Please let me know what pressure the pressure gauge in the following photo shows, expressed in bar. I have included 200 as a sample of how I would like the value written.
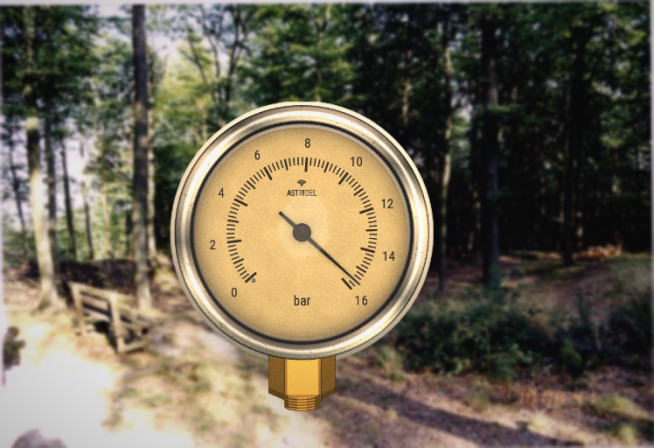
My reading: 15.6
